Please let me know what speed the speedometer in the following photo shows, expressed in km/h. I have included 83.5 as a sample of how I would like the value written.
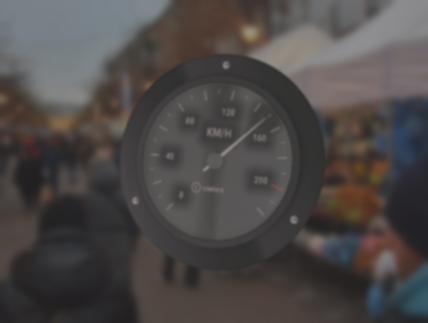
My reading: 150
